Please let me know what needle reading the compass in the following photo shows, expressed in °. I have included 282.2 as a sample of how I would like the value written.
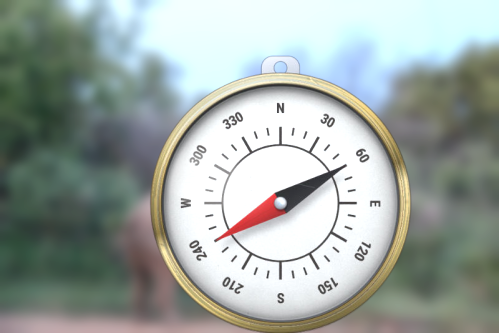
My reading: 240
